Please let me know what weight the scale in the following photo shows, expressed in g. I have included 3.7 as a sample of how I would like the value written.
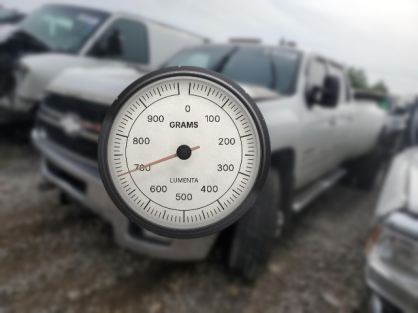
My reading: 700
